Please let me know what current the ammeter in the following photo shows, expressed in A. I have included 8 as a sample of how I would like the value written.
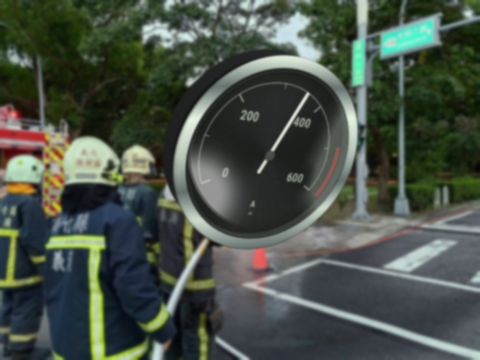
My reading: 350
